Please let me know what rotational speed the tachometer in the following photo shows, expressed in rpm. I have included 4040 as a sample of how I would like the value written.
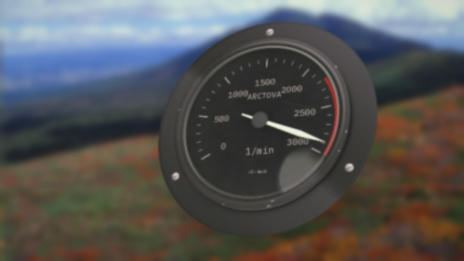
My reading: 2900
